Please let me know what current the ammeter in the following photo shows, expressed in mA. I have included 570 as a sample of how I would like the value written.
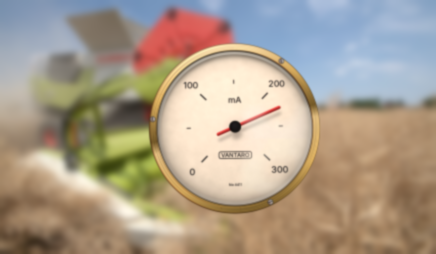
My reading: 225
